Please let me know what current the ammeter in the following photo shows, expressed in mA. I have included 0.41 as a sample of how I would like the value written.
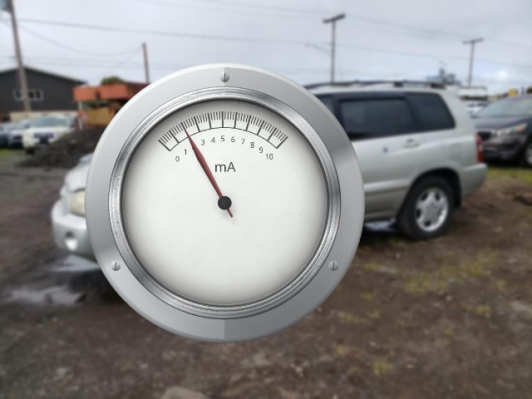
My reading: 2
